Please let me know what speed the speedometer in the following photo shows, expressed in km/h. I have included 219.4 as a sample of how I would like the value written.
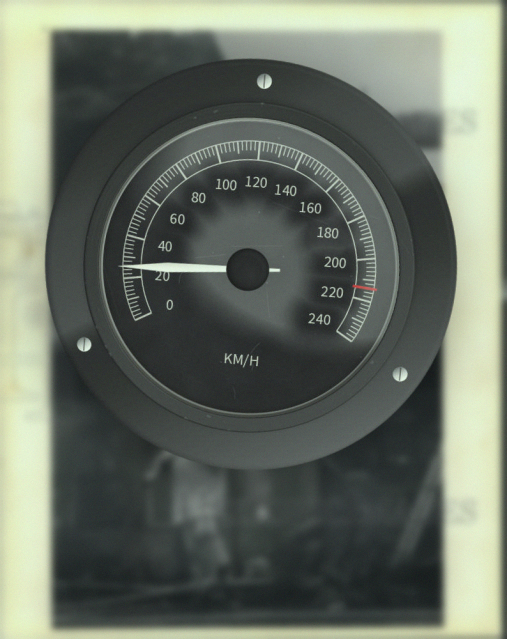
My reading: 26
